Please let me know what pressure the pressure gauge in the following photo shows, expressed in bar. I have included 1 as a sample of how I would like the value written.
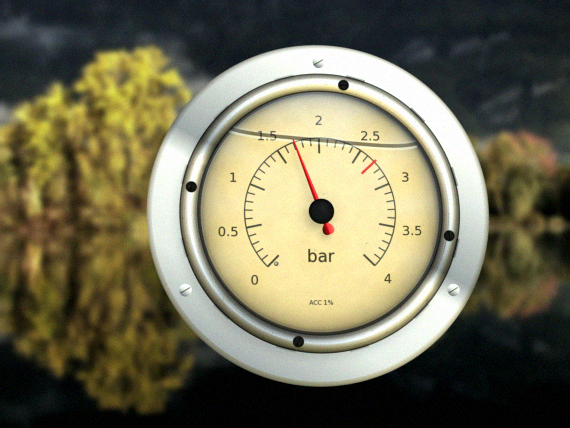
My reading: 1.7
